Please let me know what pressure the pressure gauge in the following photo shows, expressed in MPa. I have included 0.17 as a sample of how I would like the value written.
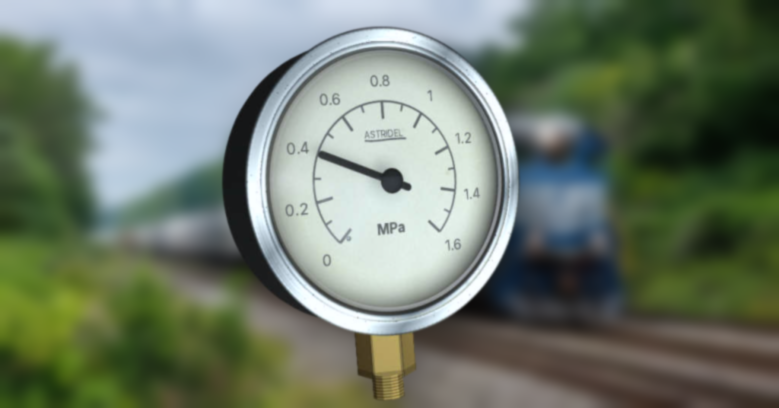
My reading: 0.4
